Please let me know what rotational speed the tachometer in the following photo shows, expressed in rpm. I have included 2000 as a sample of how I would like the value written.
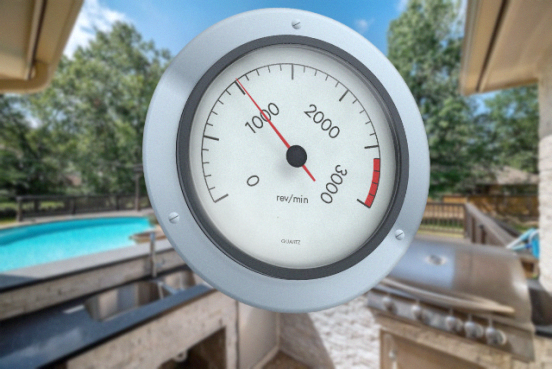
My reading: 1000
